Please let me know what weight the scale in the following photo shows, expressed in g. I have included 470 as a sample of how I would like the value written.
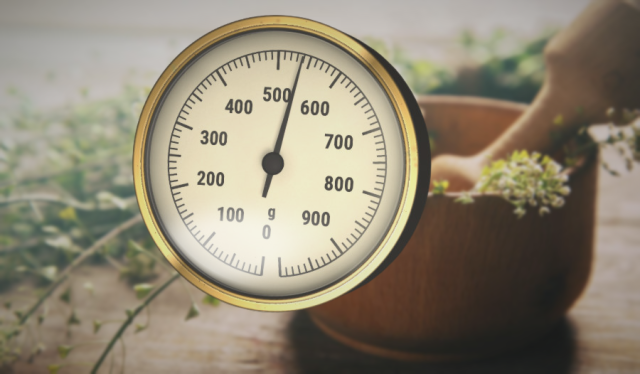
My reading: 540
